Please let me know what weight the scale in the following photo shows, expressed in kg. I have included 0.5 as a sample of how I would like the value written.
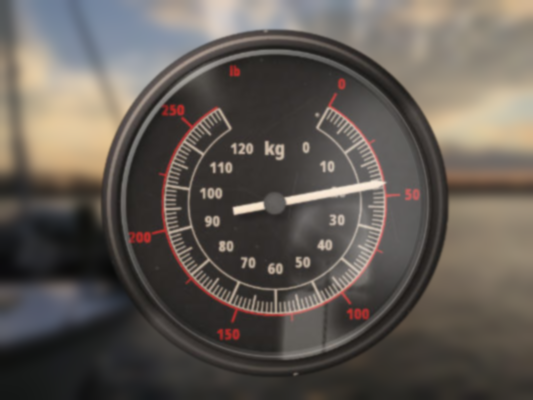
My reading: 20
